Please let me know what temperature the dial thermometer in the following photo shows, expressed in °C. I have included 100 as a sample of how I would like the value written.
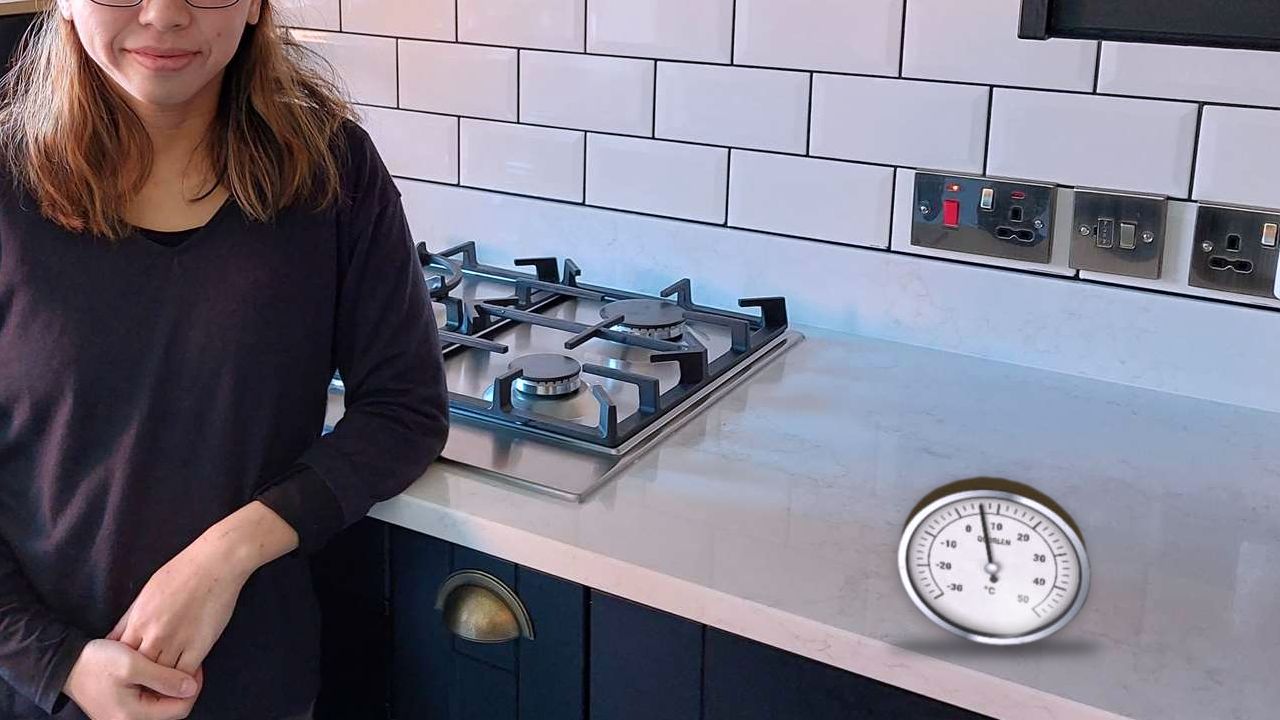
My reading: 6
